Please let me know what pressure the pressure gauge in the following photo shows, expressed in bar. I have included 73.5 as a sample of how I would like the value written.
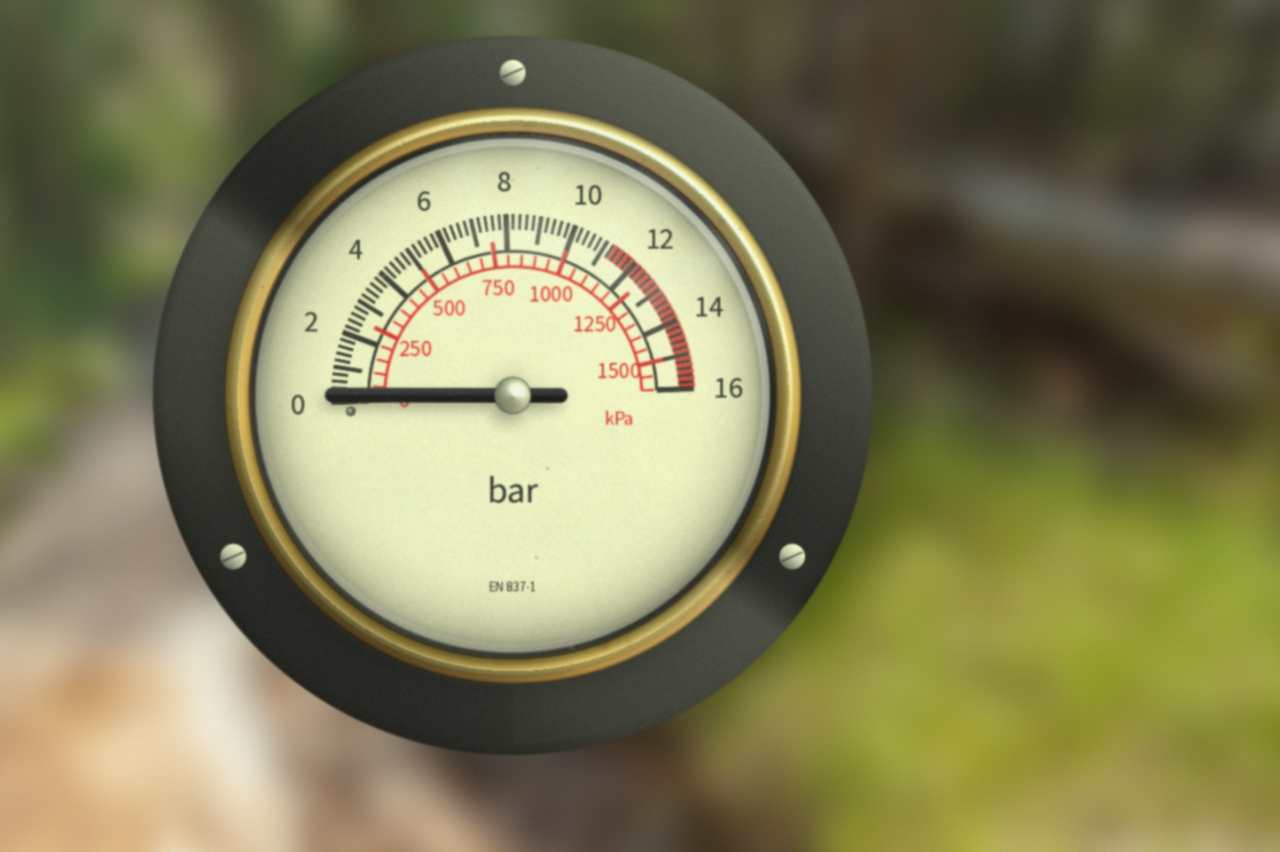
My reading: 0.2
